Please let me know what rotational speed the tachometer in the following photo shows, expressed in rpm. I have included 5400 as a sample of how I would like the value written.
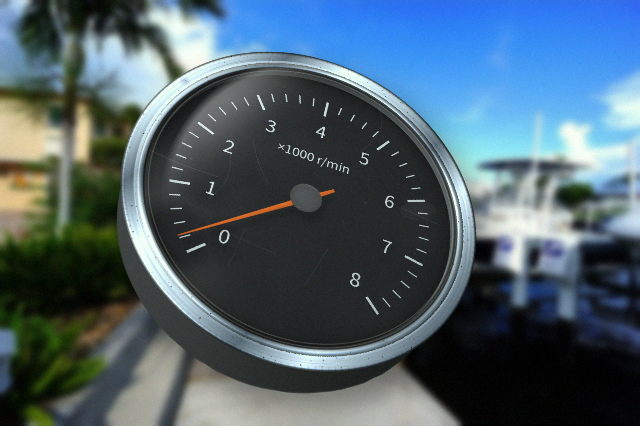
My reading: 200
